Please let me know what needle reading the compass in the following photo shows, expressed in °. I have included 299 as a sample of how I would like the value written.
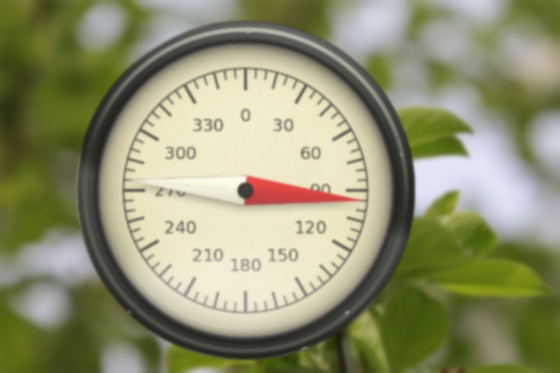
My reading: 95
